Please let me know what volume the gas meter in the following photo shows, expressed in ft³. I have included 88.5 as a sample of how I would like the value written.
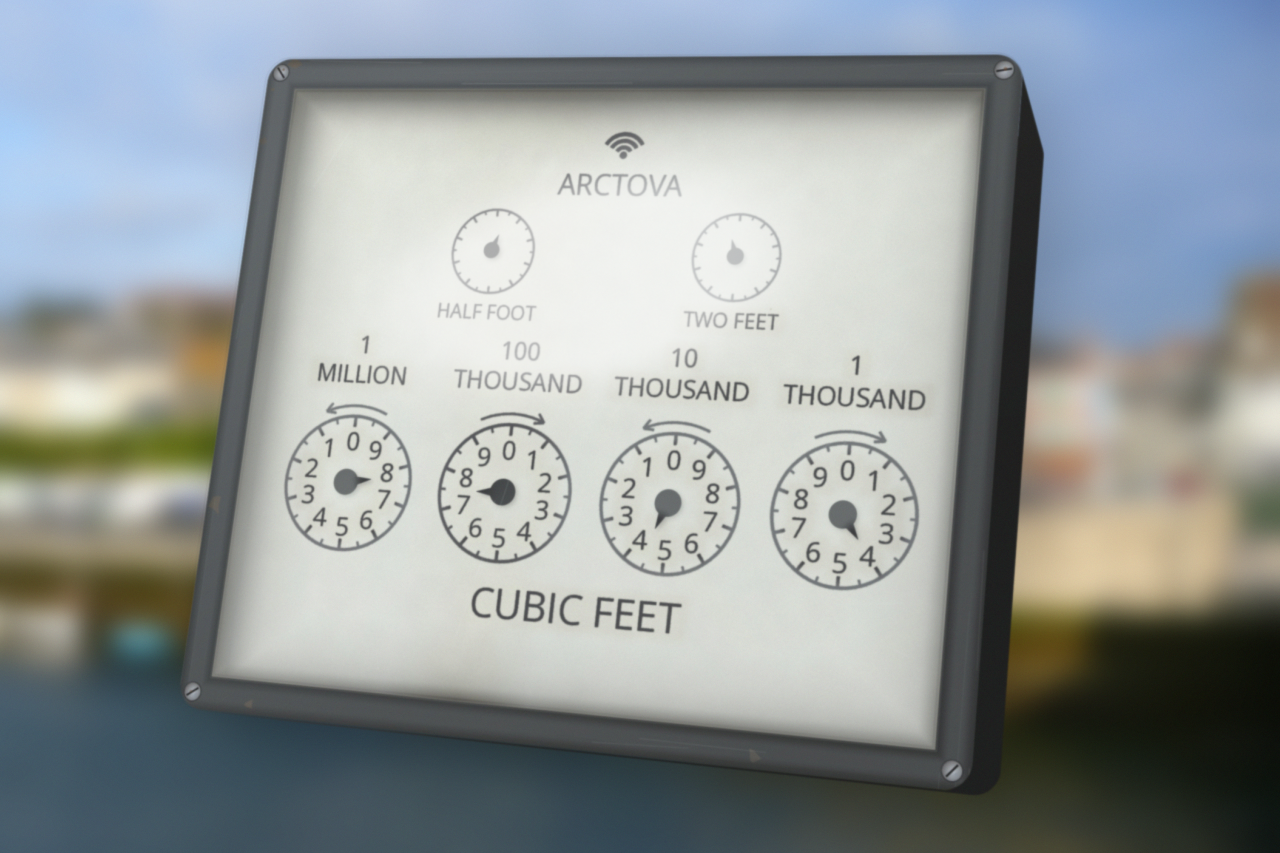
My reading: 774400
